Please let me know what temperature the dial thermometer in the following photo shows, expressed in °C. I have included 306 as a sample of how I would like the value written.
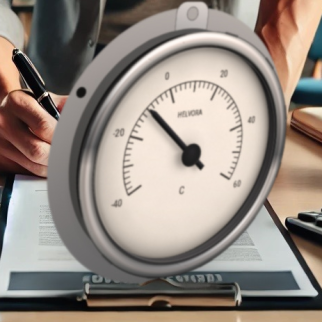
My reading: -10
